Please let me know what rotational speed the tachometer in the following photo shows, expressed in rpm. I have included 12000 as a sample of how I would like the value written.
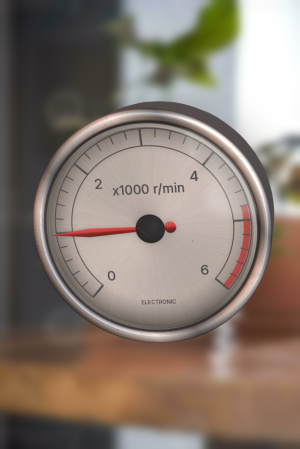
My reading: 1000
